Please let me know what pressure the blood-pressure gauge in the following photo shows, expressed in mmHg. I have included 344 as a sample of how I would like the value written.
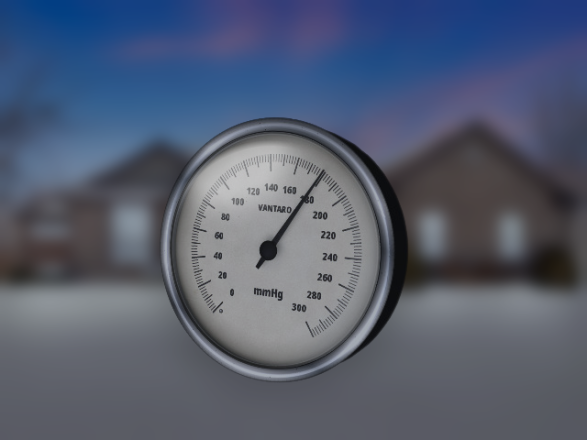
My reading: 180
